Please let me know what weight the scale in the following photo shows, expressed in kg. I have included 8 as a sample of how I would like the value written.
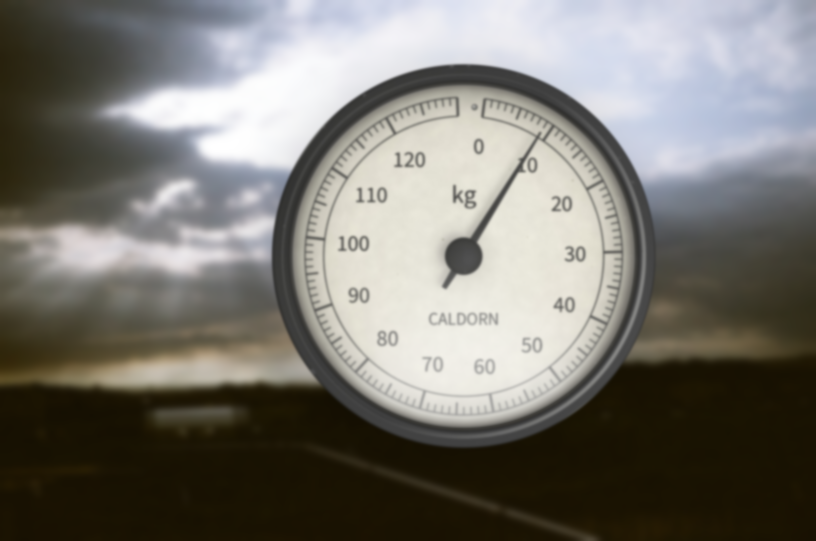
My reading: 9
